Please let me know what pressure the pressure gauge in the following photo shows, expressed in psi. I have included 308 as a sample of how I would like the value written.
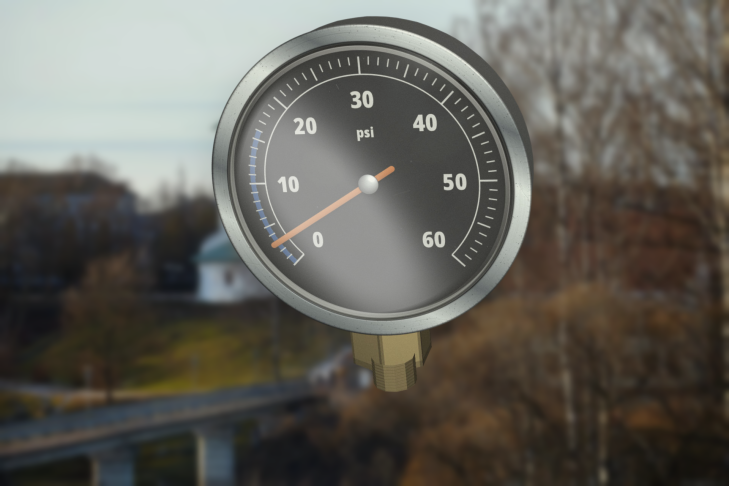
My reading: 3
